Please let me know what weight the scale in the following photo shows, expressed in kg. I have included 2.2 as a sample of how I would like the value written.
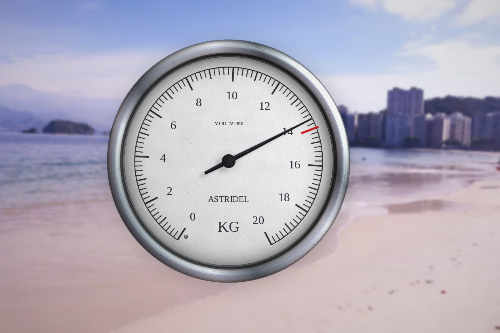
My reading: 14
